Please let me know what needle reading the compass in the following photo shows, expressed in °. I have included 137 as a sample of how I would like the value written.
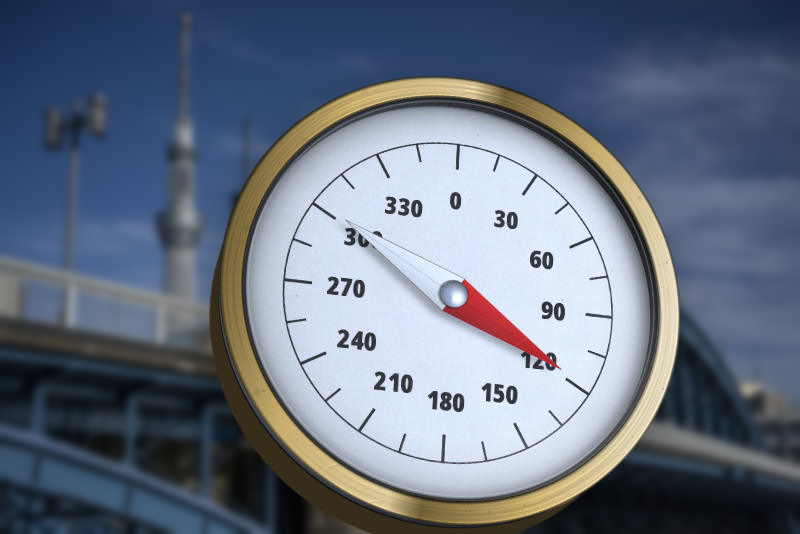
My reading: 120
